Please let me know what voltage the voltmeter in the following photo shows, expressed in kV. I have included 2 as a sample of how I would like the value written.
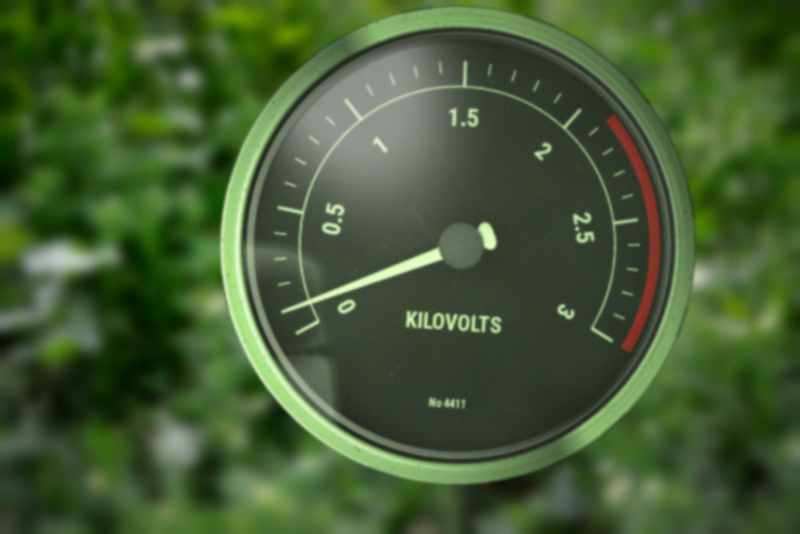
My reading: 0.1
